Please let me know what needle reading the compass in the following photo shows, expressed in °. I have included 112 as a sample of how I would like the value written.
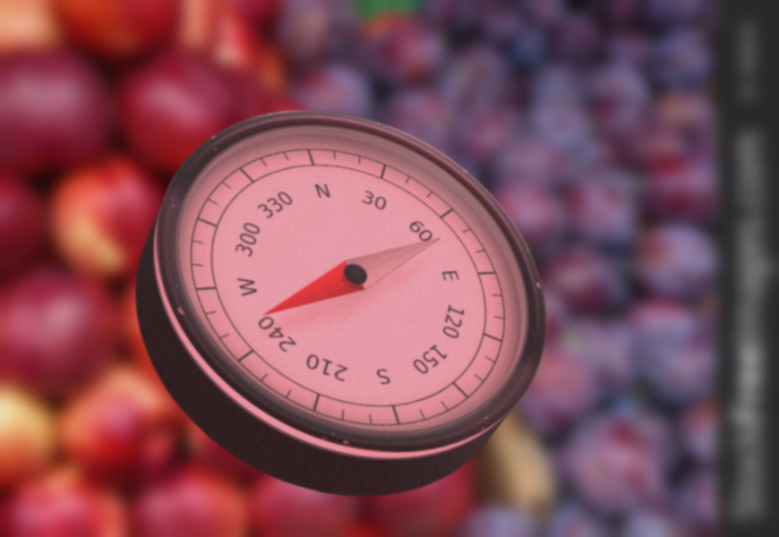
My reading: 250
